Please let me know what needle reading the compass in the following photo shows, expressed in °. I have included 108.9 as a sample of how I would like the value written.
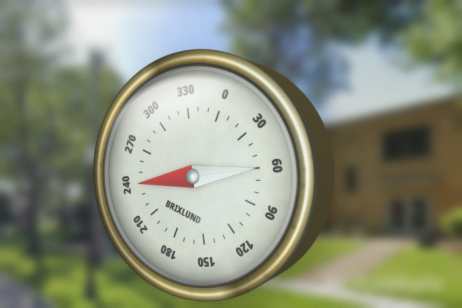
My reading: 240
